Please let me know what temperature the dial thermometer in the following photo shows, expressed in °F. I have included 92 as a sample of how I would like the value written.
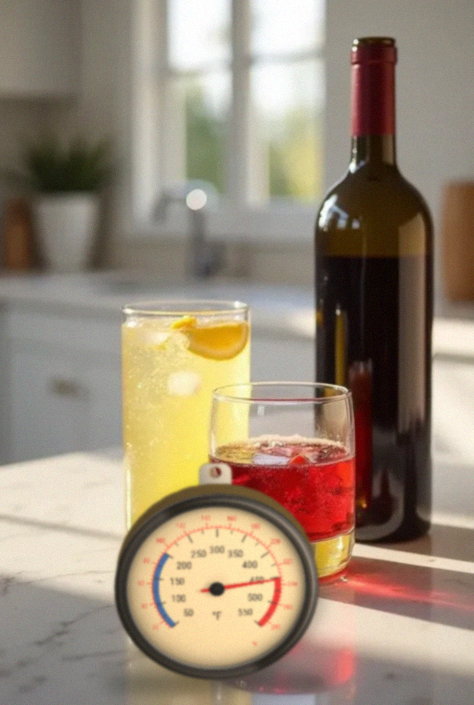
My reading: 450
